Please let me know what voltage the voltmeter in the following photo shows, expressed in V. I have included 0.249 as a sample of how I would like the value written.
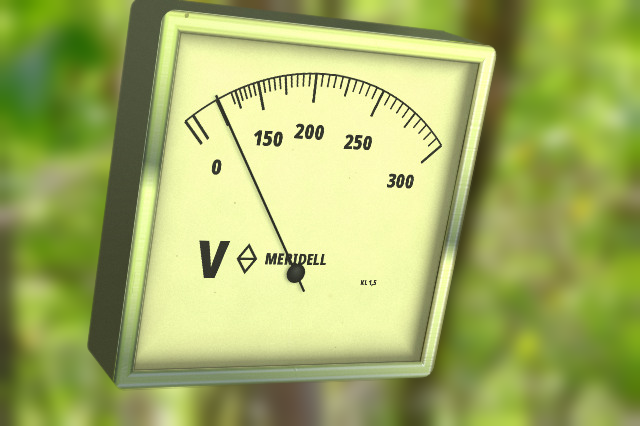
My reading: 100
